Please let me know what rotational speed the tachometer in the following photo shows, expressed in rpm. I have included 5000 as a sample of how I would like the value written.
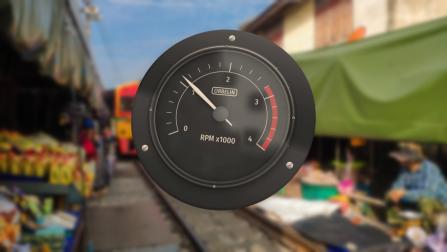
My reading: 1100
